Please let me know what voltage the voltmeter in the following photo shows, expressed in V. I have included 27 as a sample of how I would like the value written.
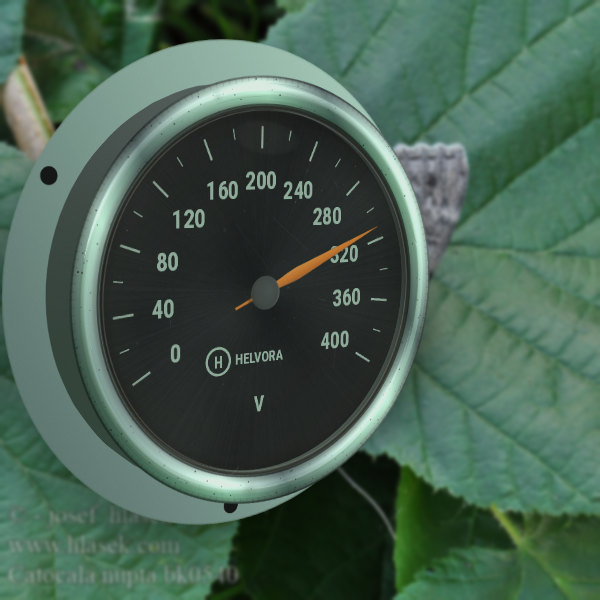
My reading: 310
